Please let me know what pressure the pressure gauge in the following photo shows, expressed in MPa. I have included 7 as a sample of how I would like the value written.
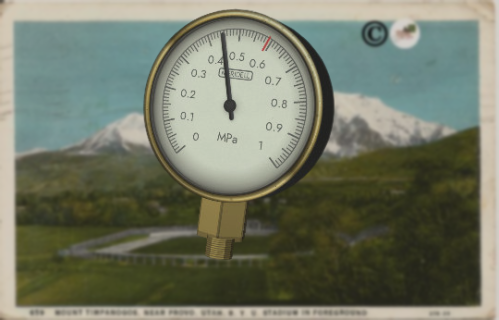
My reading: 0.45
